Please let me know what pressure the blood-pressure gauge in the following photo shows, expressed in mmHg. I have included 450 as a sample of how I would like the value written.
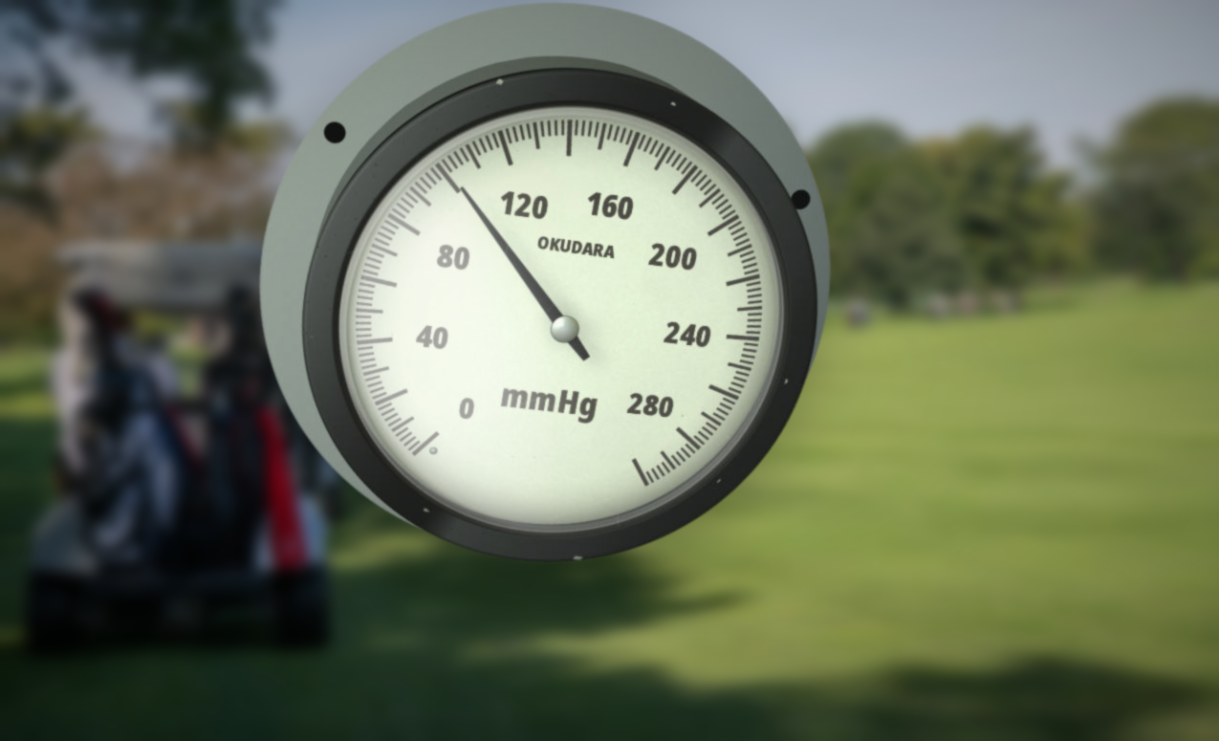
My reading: 102
